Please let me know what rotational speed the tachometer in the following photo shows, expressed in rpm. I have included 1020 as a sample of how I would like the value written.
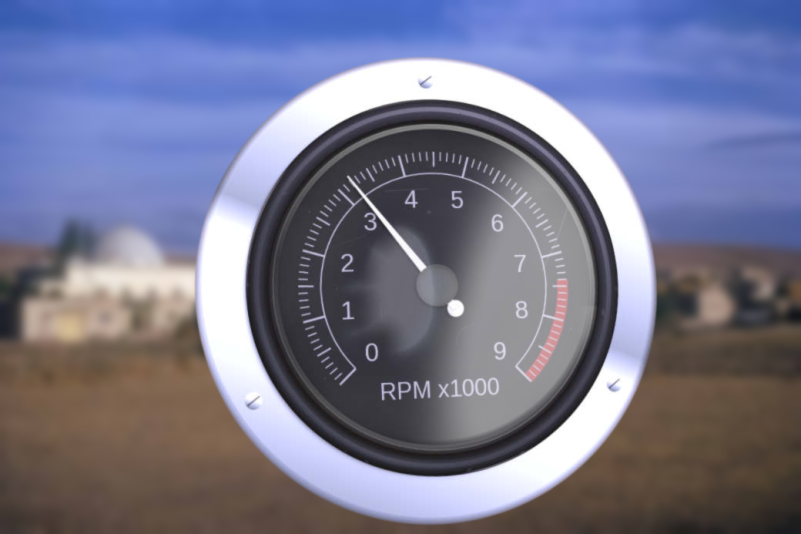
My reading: 3200
